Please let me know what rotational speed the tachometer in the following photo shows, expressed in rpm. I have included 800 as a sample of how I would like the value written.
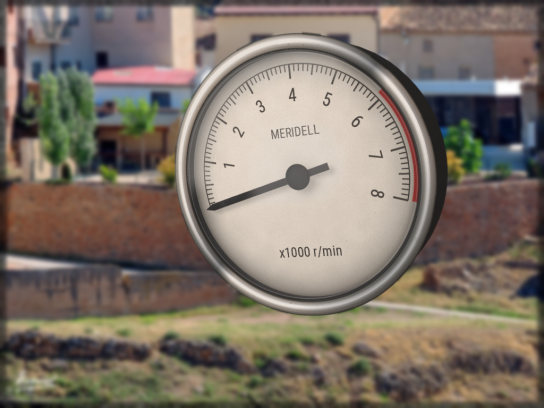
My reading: 0
